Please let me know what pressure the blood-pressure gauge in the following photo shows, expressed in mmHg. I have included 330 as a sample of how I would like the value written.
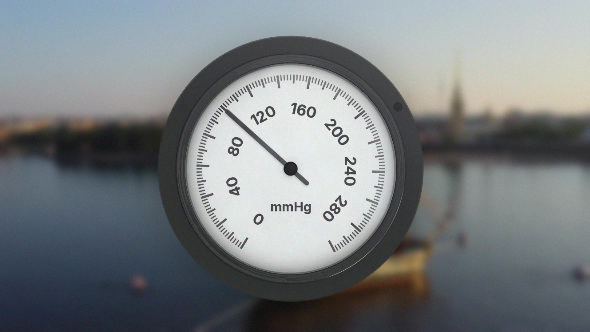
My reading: 100
